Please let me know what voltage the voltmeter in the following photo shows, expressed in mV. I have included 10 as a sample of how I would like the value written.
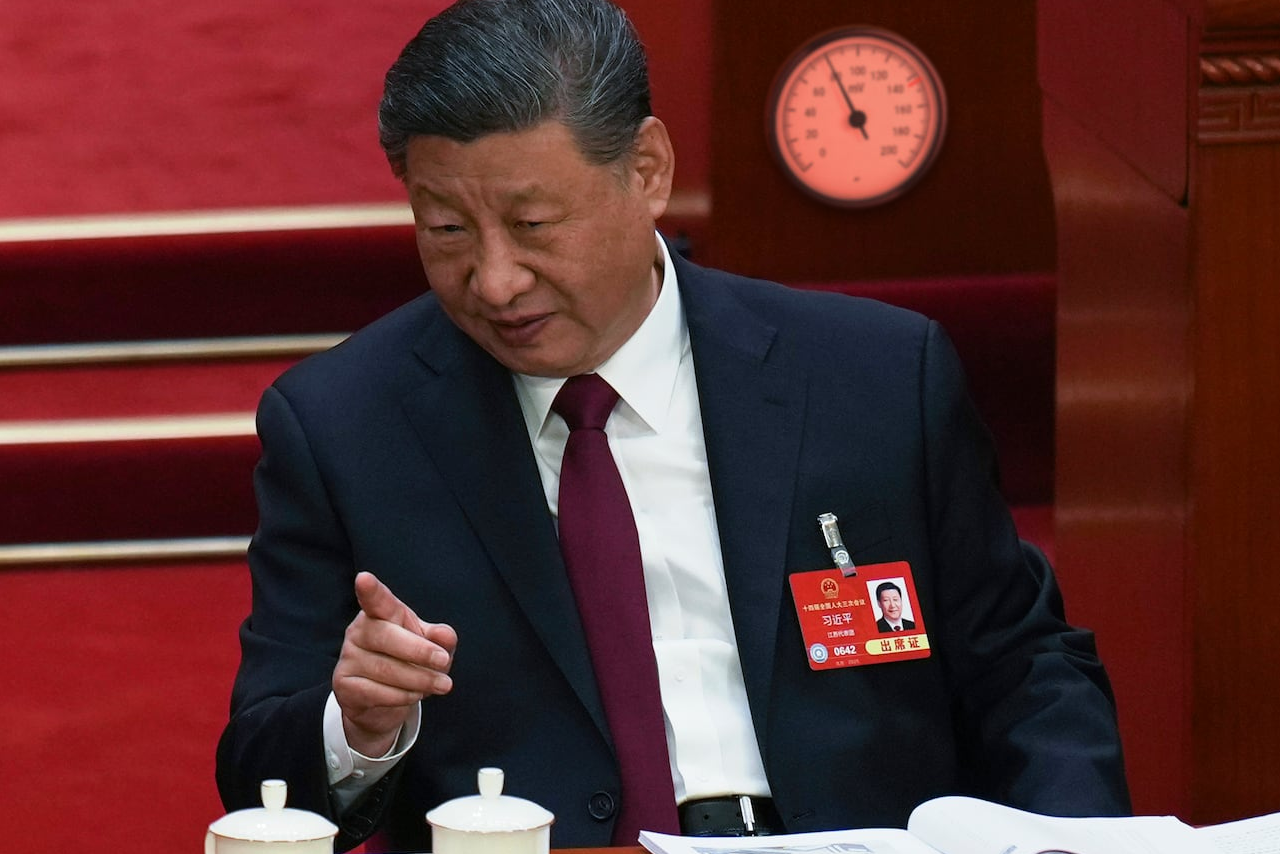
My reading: 80
